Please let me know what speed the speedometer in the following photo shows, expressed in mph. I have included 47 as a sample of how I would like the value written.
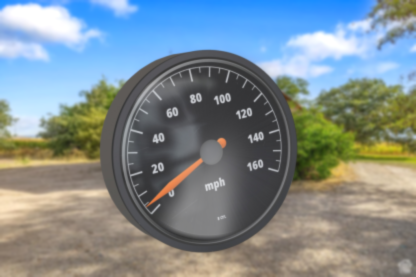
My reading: 5
